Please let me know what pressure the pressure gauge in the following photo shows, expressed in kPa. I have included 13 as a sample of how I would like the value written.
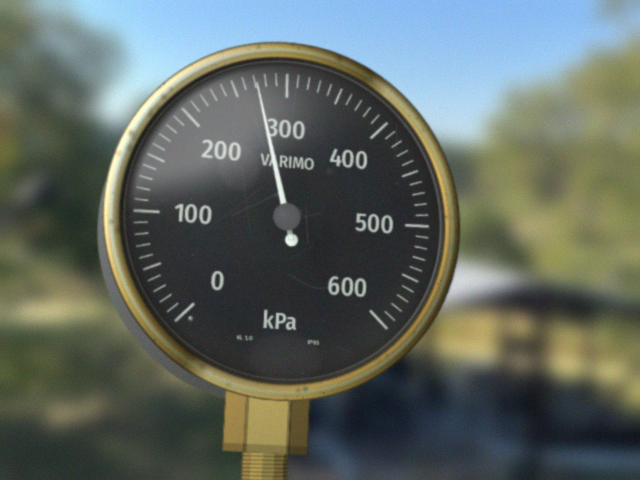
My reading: 270
